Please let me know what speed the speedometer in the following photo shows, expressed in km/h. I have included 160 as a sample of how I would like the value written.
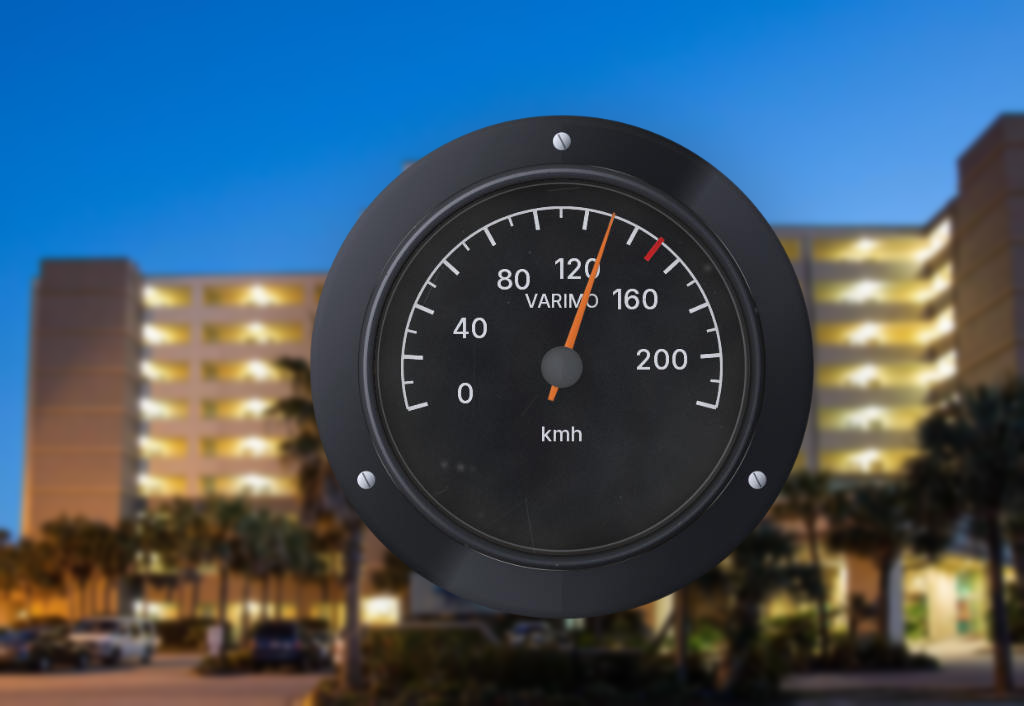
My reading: 130
